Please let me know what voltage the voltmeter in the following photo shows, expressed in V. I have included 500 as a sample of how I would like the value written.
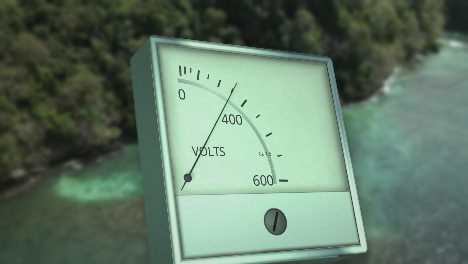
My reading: 350
